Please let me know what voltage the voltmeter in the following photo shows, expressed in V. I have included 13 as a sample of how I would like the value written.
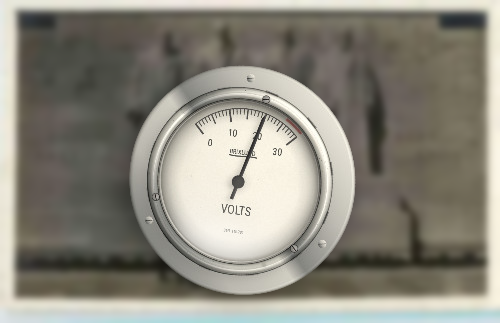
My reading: 20
